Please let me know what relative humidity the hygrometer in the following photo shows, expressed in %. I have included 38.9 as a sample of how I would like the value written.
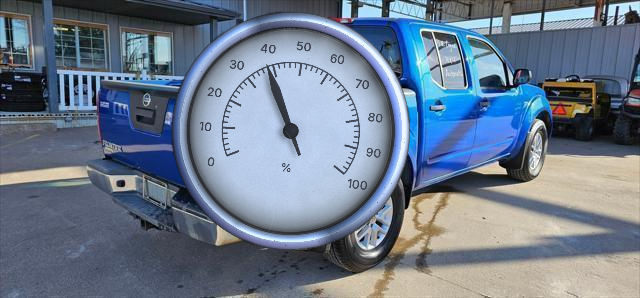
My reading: 38
